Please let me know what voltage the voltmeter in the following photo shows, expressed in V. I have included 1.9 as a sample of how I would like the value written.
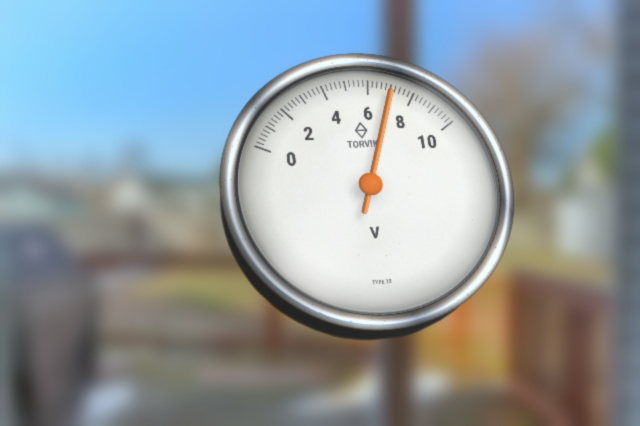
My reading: 7
